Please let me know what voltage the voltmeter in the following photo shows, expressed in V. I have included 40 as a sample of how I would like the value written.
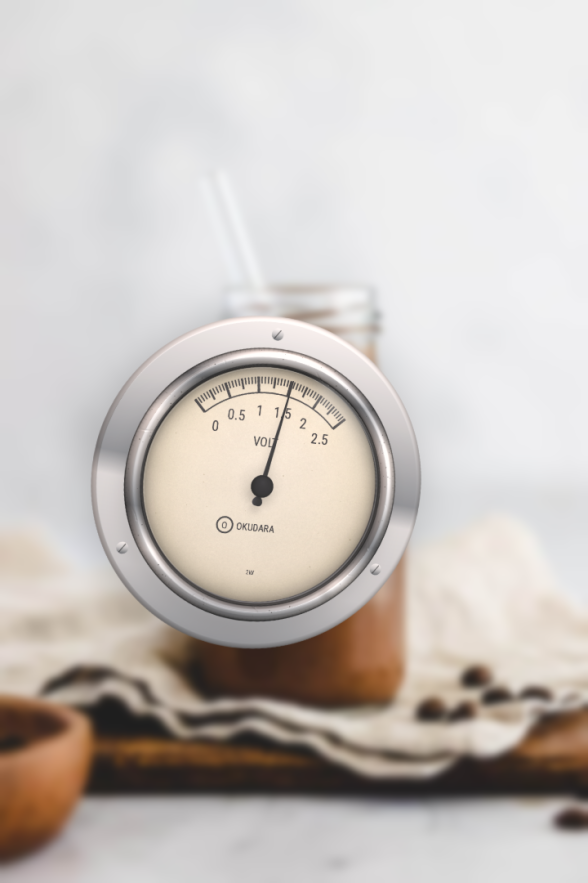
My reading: 1.5
